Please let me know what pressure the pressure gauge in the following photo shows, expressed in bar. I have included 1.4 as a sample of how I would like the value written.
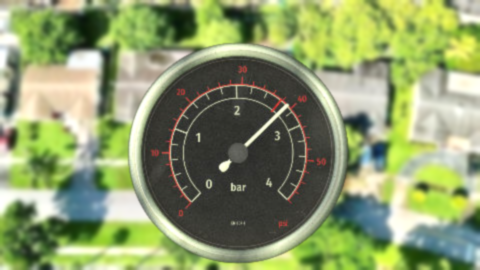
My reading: 2.7
